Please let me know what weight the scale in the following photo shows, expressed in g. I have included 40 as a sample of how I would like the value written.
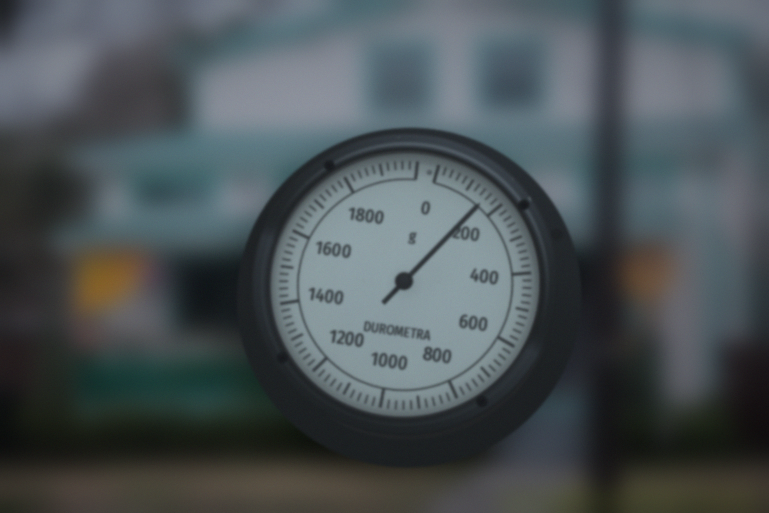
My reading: 160
